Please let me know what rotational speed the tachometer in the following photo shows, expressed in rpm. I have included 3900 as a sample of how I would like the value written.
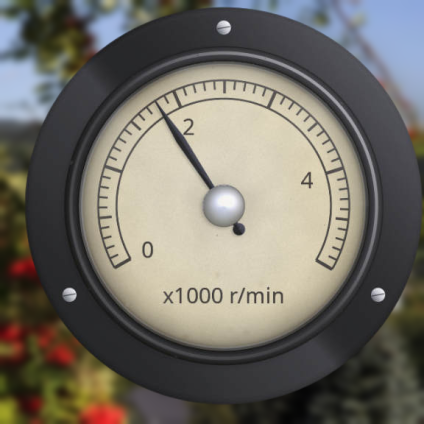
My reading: 1800
